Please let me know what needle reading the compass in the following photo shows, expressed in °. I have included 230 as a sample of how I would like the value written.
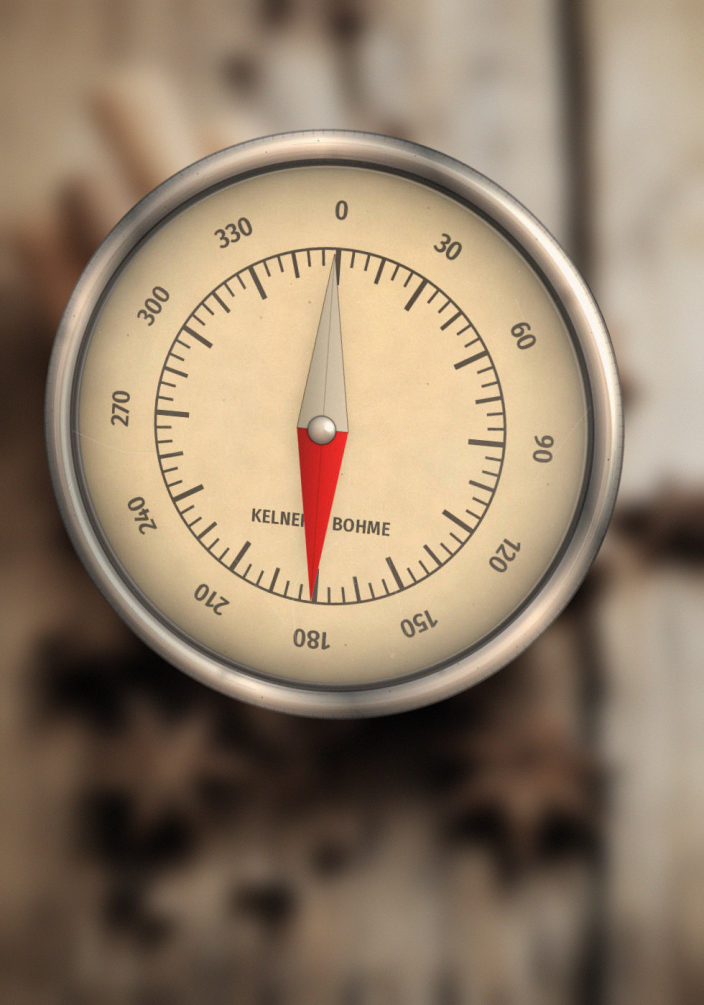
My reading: 180
